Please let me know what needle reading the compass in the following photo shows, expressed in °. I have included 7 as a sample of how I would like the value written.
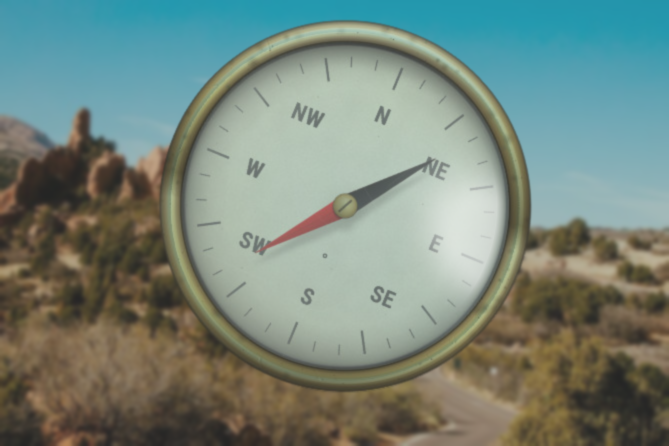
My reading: 220
